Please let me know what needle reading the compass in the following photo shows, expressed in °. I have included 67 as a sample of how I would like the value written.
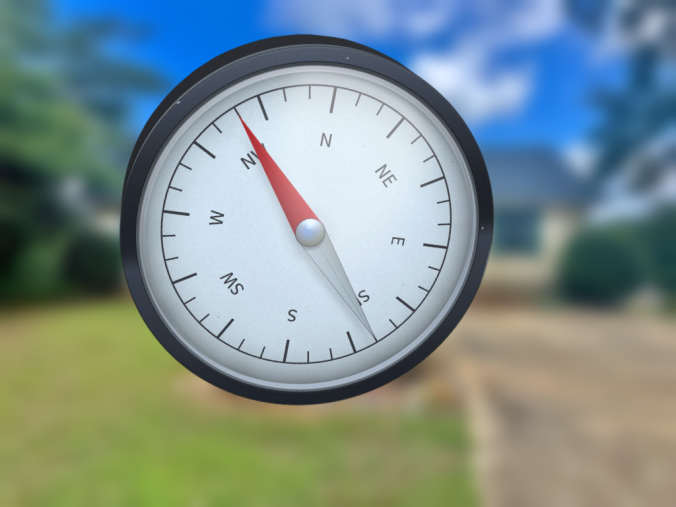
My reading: 320
